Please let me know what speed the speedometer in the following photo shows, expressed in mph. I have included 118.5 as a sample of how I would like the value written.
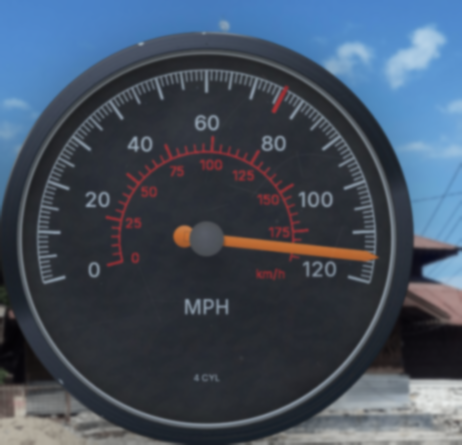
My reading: 115
